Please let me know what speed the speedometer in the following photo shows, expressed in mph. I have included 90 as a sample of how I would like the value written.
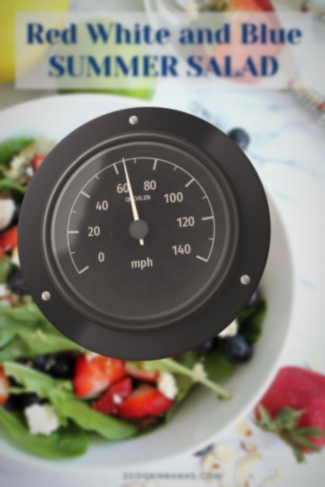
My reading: 65
